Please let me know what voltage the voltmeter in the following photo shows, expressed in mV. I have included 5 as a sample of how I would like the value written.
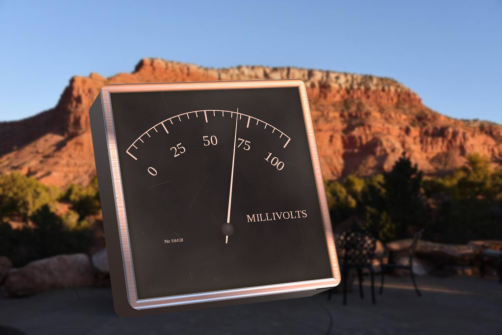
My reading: 67.5
